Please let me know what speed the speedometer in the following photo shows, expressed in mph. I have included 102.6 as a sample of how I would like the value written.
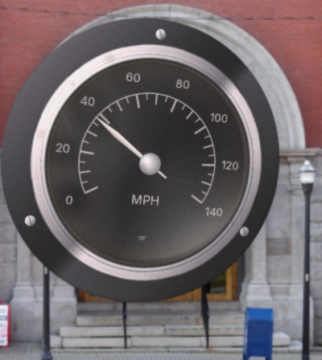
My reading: 37.5
